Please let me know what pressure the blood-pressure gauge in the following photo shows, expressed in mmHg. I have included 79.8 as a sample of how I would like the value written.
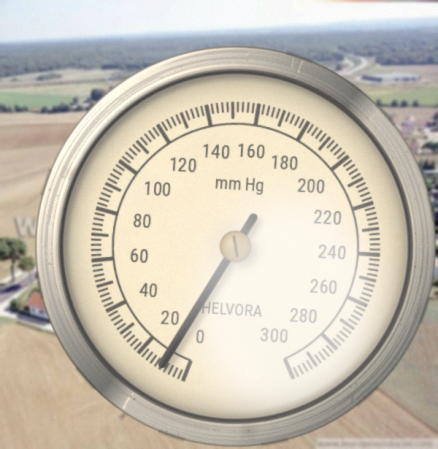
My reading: 10
